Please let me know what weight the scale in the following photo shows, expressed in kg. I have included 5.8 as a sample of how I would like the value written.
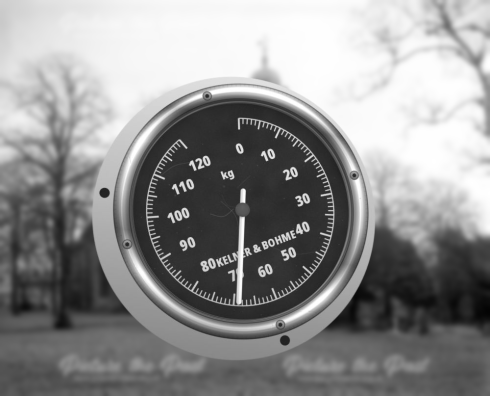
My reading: 69
